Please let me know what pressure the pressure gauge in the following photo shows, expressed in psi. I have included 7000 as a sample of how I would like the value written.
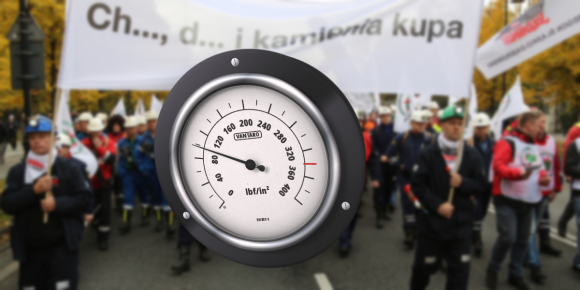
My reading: 100
